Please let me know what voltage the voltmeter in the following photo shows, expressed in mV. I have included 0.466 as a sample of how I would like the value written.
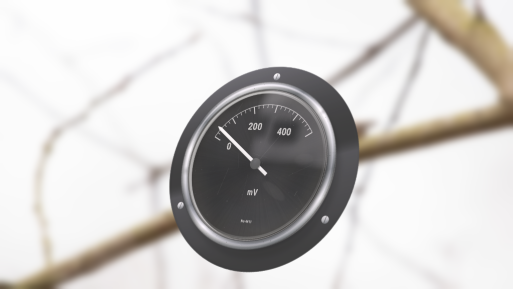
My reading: 40
